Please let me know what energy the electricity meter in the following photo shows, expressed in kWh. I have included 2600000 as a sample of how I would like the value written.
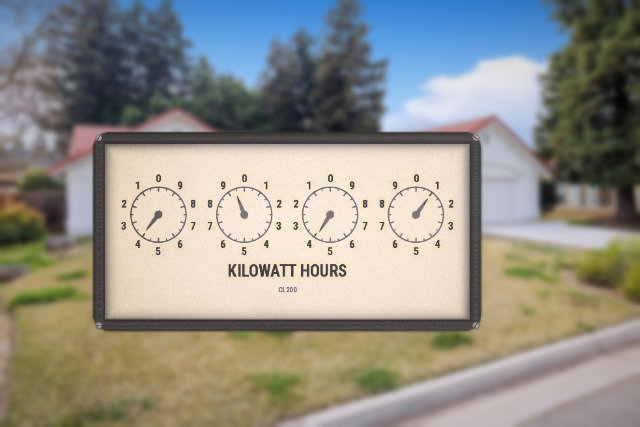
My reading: 3941
